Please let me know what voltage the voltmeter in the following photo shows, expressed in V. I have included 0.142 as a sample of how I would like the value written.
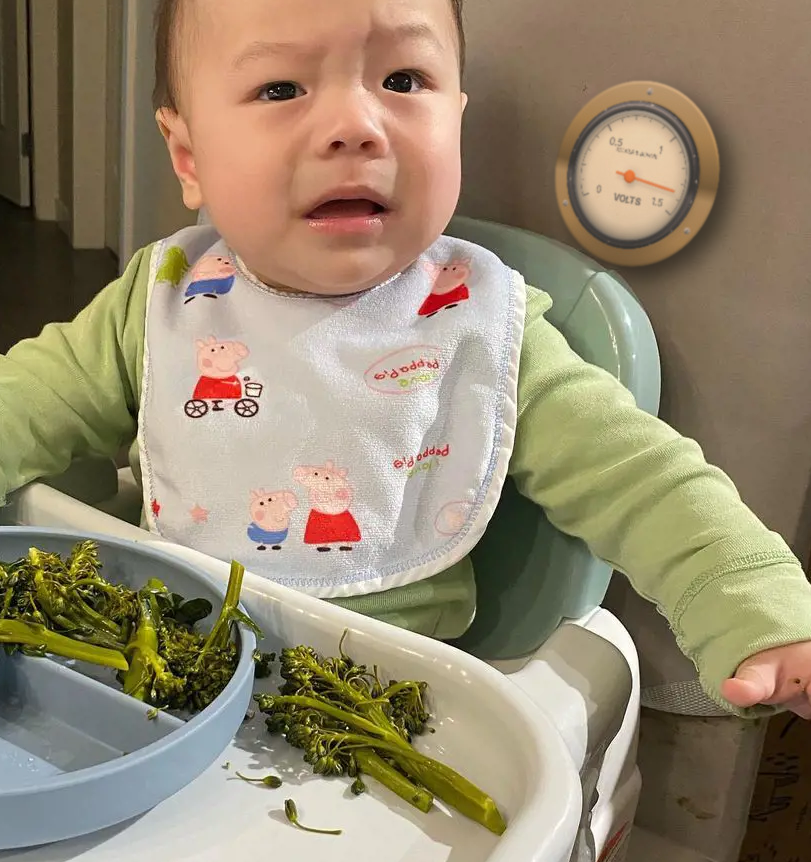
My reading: 1.35
